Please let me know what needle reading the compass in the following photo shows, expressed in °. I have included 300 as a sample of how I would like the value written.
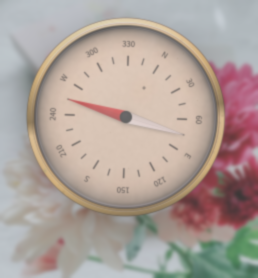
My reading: 255
